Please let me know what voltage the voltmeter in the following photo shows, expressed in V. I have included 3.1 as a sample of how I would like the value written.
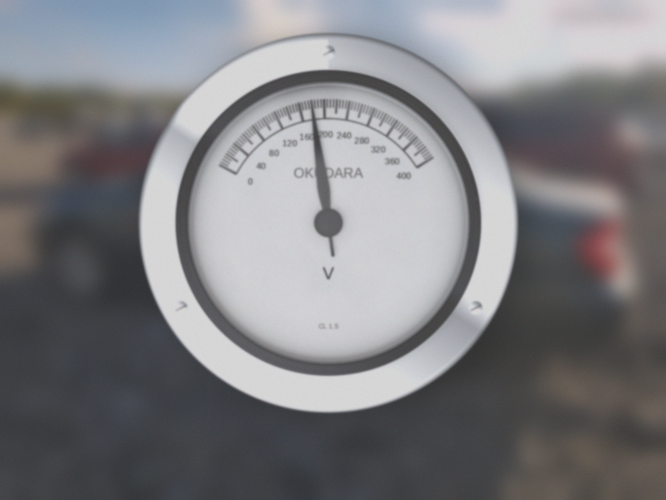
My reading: 180
